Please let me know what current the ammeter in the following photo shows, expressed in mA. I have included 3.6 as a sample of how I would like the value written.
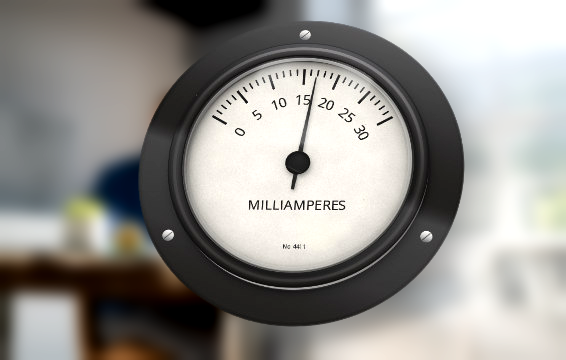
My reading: 17
